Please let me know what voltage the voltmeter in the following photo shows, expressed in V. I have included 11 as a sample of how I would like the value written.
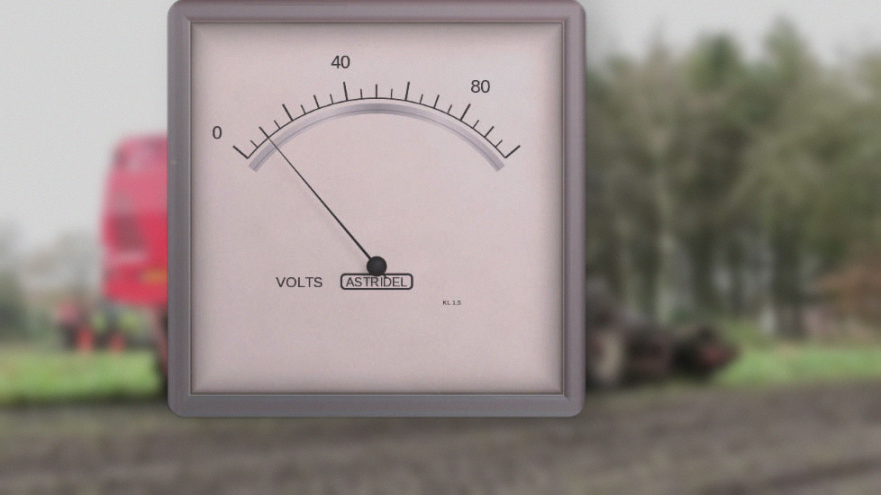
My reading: 10
